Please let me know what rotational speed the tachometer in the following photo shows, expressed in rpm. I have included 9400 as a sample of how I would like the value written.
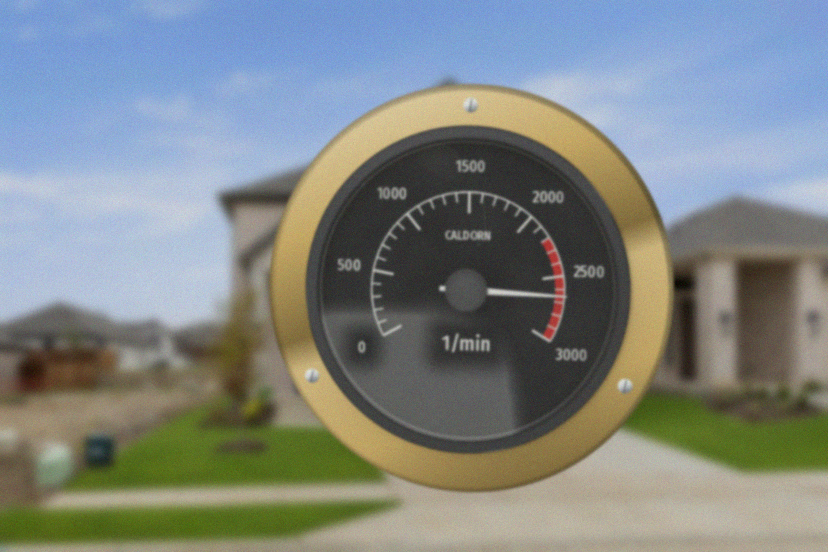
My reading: 2650
